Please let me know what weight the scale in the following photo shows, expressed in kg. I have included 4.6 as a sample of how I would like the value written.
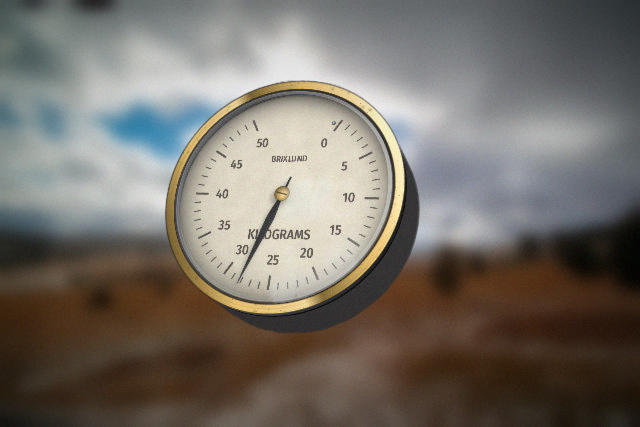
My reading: 28
